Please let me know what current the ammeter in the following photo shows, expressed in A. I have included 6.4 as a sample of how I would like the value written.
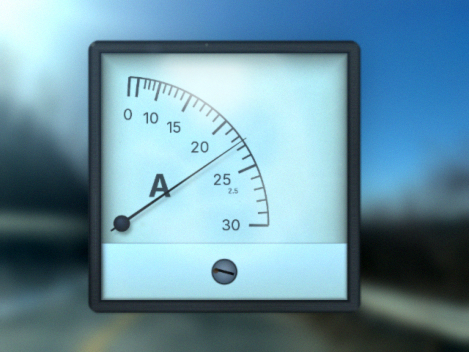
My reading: 22.5
